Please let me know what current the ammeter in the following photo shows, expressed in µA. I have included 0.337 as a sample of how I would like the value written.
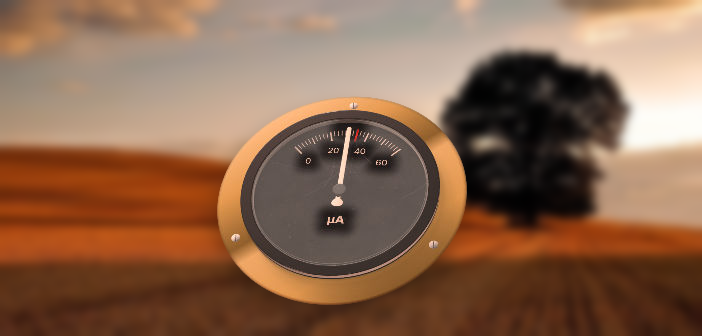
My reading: 30
